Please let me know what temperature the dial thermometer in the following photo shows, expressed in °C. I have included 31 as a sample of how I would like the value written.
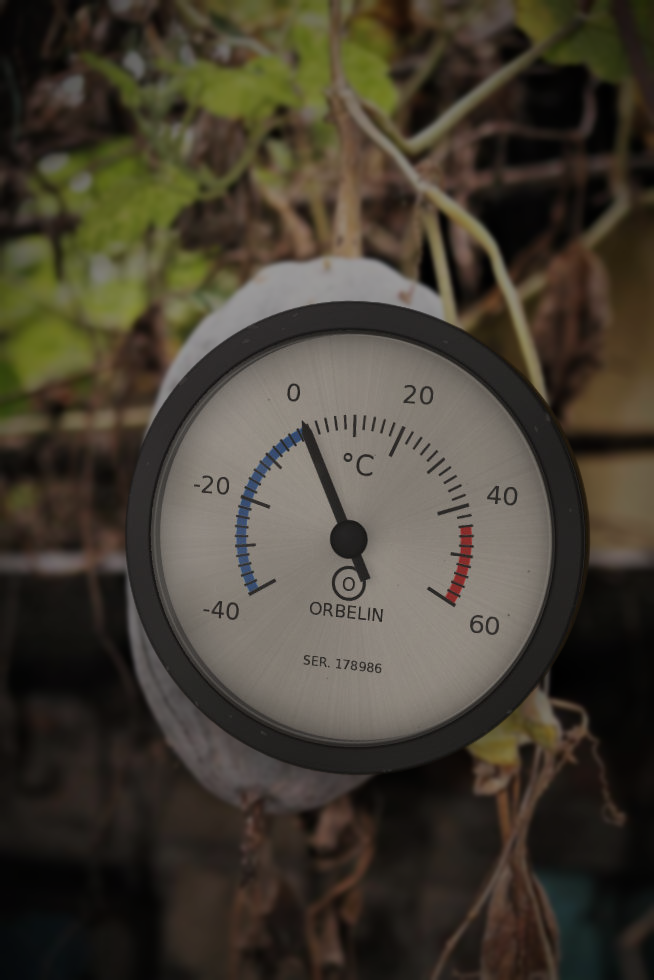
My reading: 0
